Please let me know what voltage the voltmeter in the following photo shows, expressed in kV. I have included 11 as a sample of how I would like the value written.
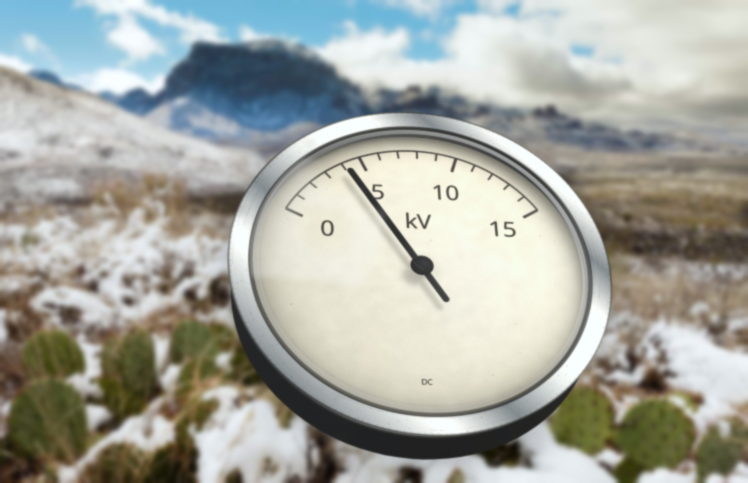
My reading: 4
